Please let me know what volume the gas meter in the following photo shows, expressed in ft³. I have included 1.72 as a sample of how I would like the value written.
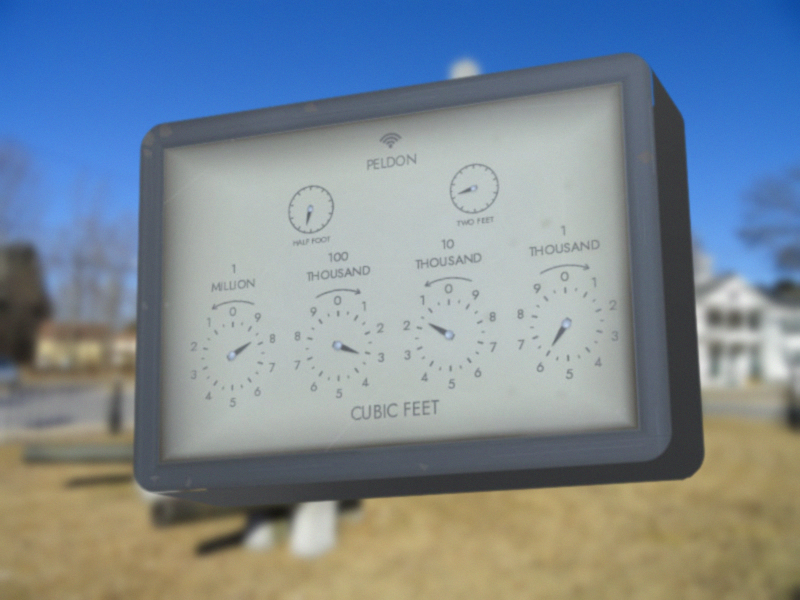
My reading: 831600
